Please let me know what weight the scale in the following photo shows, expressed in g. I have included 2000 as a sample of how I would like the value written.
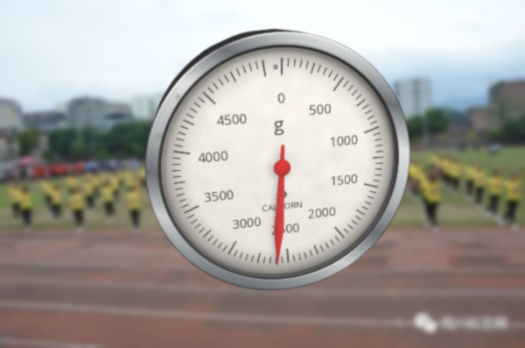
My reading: 2600
